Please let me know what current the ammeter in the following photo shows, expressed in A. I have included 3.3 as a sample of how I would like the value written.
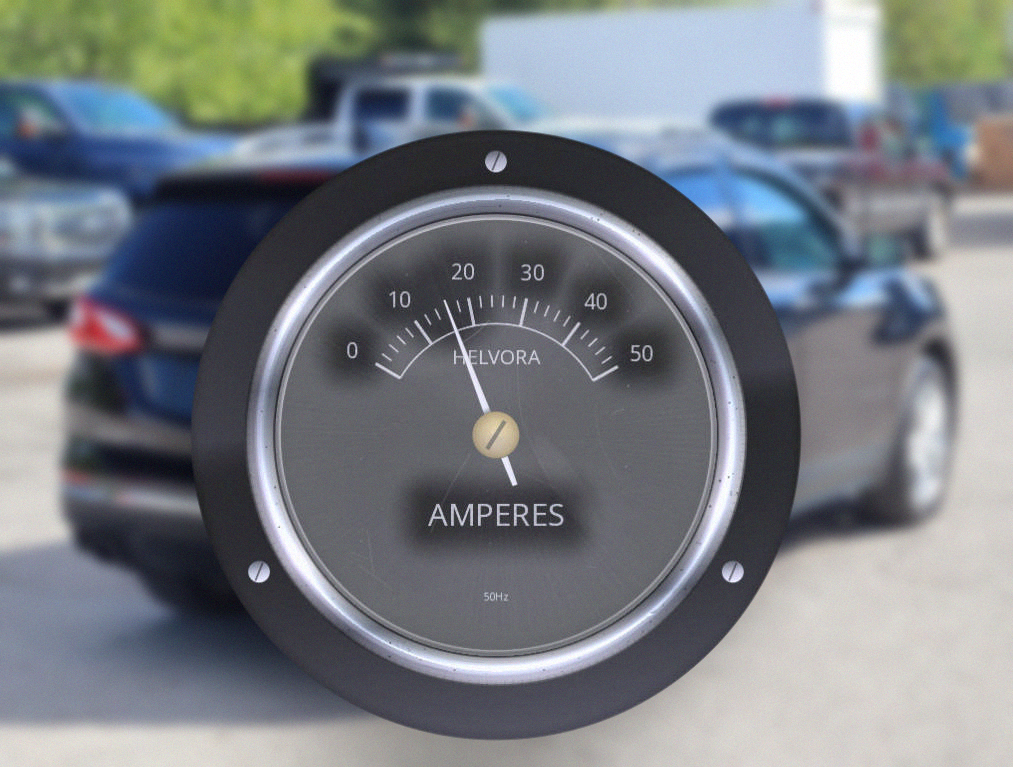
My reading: 16
